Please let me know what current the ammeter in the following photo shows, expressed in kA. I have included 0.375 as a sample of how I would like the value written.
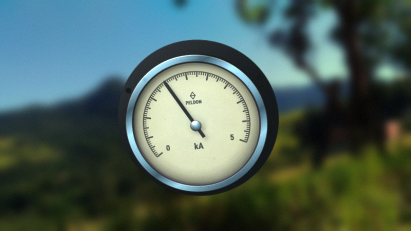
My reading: 2
